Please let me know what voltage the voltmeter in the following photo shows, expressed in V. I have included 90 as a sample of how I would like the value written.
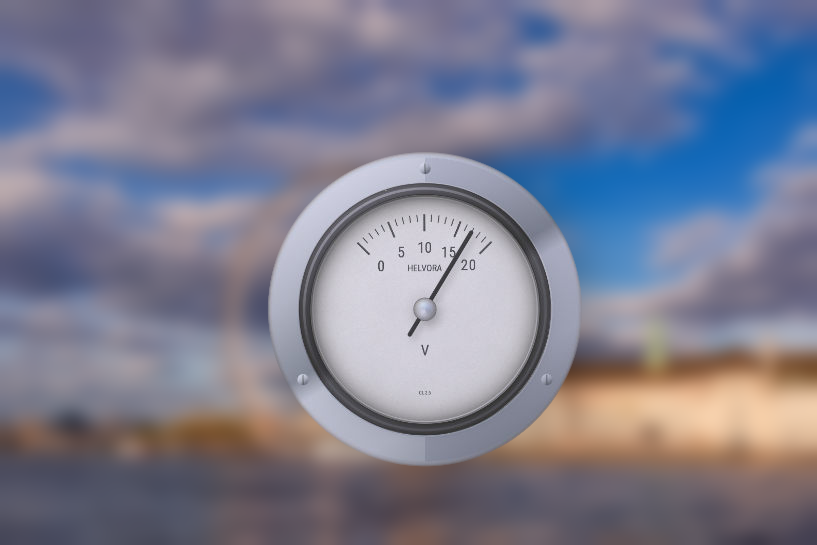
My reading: 17
